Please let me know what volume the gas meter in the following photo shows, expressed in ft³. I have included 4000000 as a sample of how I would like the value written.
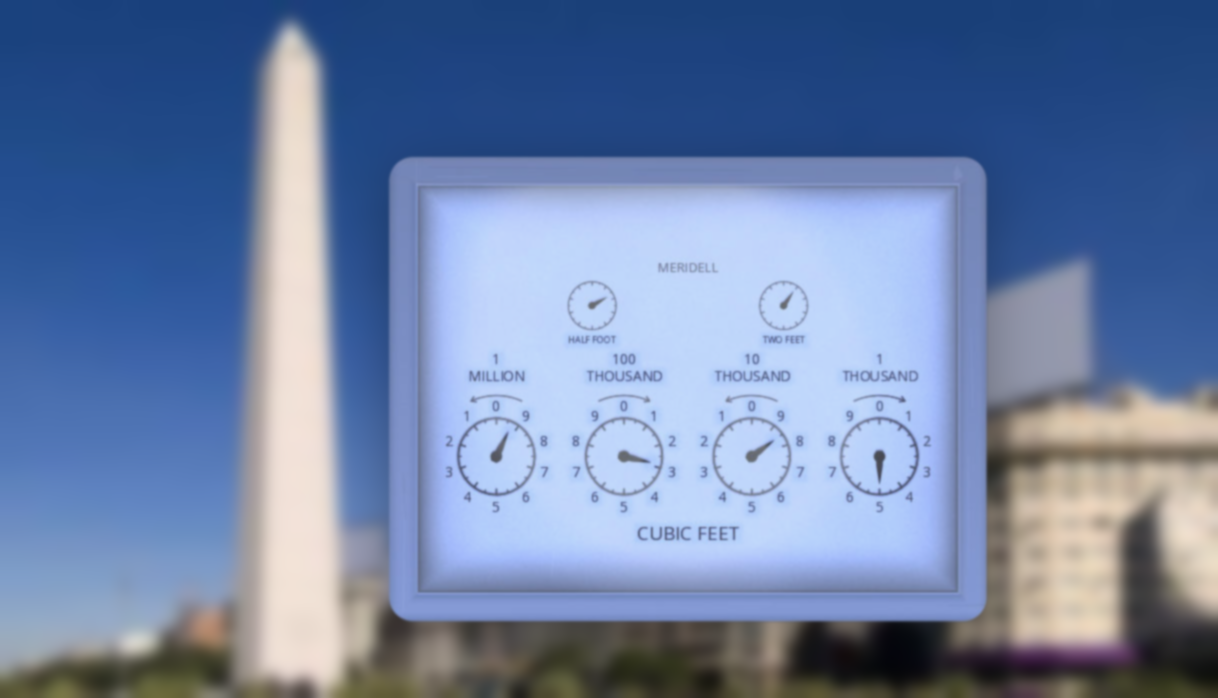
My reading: 928500
